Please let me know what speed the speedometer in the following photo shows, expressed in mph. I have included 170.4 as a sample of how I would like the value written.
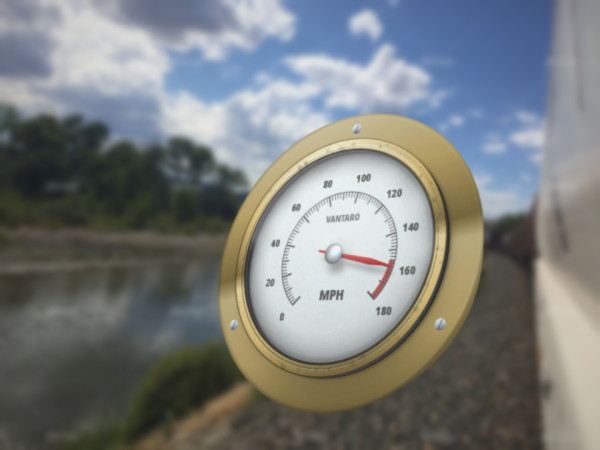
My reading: 160
